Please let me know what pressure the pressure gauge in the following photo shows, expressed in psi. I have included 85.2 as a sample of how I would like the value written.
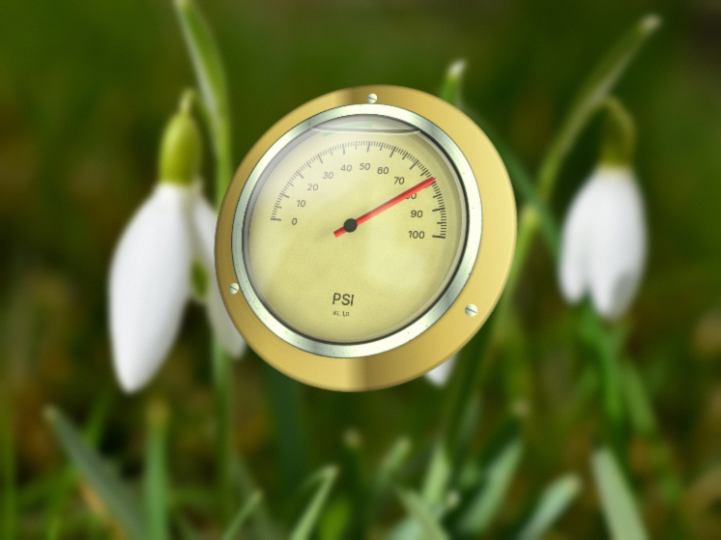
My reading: 80
